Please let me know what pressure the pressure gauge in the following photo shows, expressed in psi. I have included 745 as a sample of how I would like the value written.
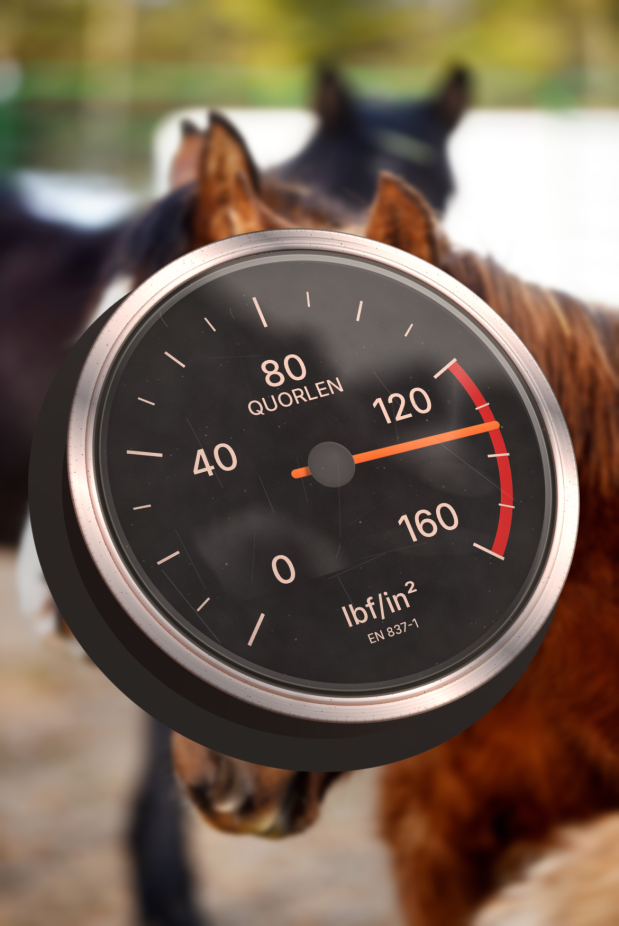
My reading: 135
